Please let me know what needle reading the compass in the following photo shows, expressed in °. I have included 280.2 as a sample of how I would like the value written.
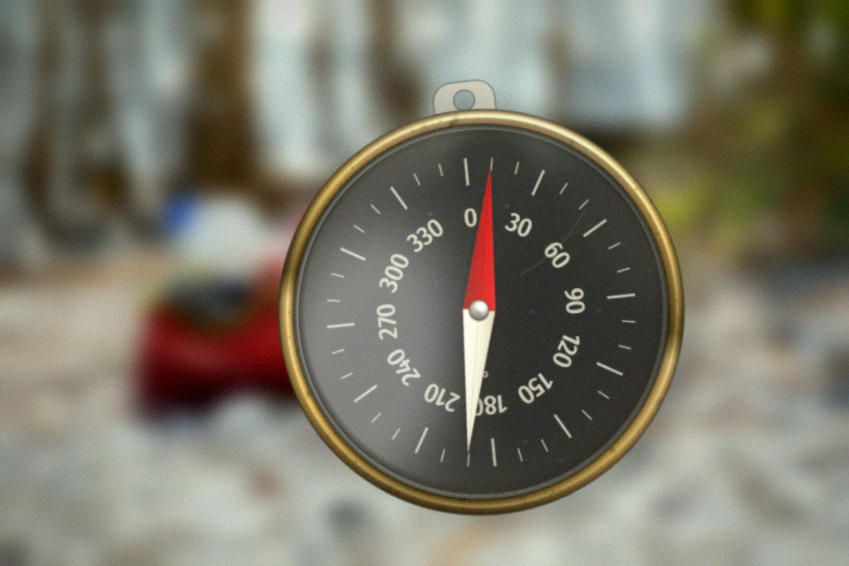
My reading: 10
